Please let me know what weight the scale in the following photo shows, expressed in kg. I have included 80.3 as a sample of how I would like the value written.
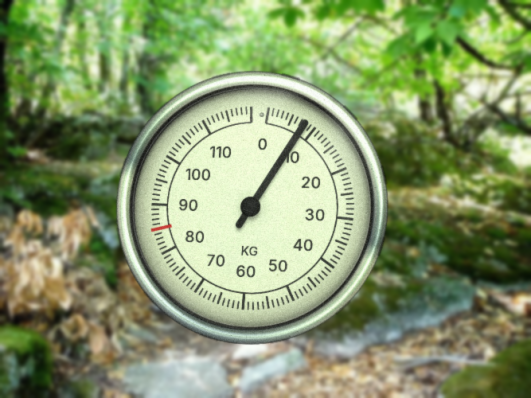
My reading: 8
